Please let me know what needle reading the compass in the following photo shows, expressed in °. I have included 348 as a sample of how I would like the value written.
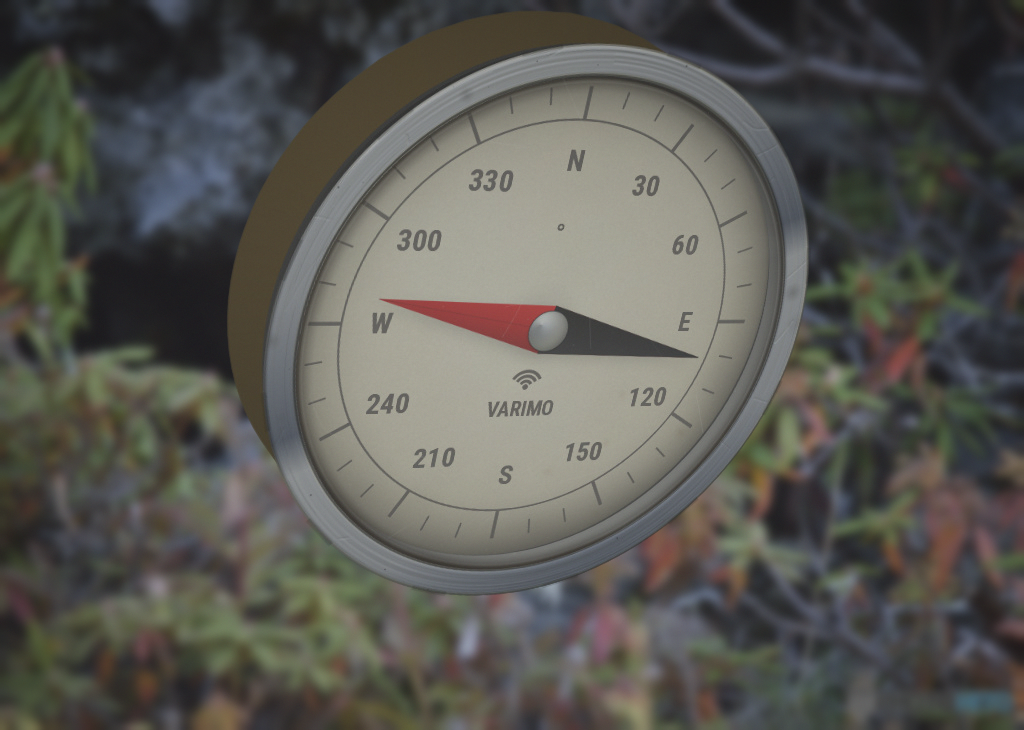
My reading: 280
